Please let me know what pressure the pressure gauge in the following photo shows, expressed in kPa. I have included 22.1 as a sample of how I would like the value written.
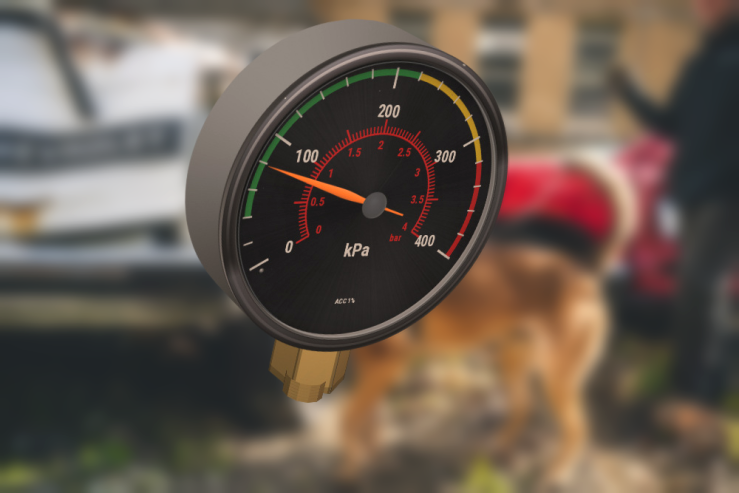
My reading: 80
